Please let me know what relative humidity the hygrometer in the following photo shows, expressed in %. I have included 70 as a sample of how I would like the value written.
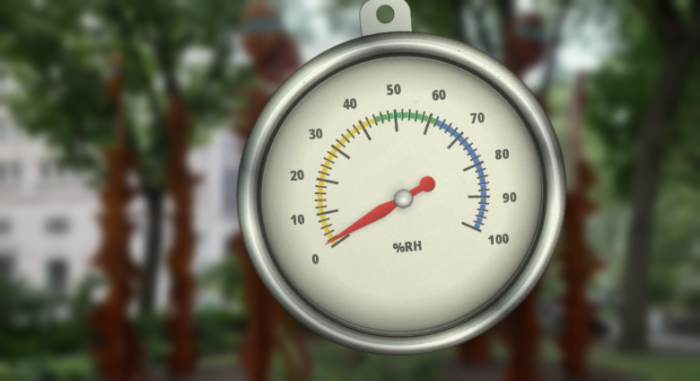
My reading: 2
